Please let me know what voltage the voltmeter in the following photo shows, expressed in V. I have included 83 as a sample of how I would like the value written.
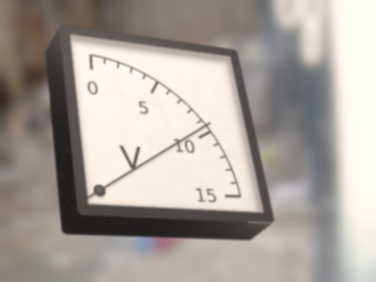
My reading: 9.5
